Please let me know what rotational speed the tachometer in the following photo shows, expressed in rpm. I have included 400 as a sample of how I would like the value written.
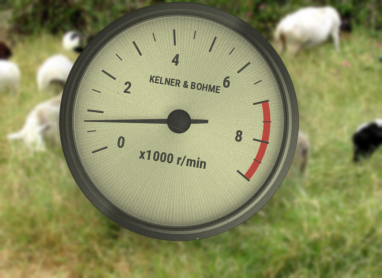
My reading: 750
